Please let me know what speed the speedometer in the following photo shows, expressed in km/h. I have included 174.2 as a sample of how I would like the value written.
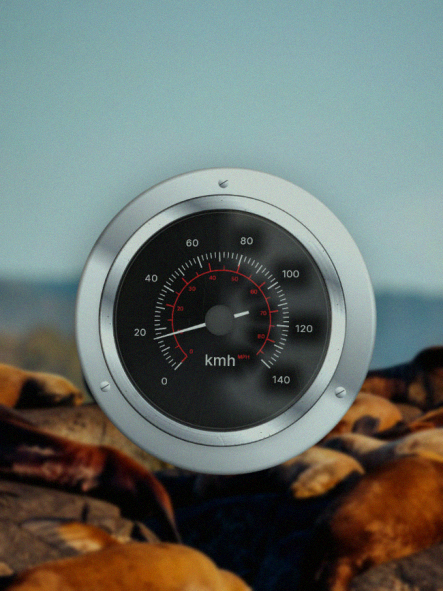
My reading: 16
